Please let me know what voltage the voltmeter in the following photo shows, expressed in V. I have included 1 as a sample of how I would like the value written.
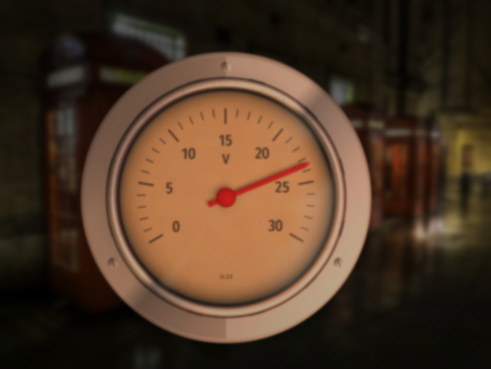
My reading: 23.5
